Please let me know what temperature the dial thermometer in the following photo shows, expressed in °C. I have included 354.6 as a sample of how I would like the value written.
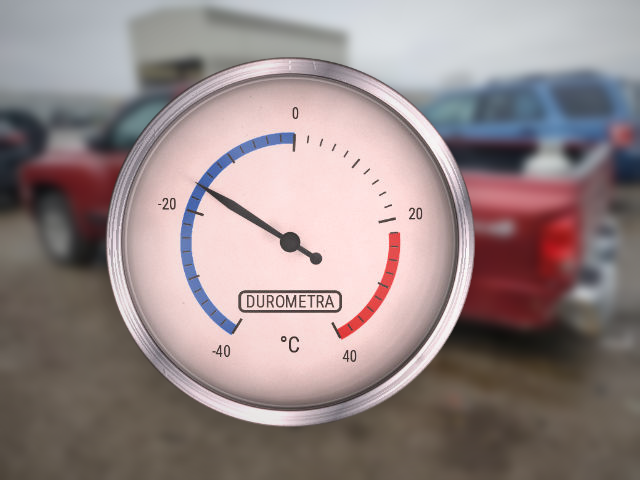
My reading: -16
